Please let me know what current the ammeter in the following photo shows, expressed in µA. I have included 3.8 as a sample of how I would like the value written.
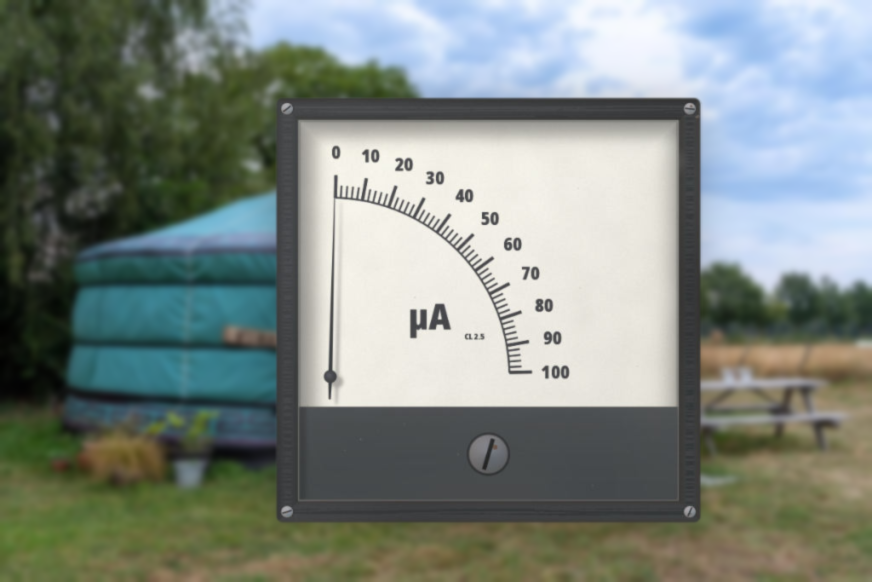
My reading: 0
